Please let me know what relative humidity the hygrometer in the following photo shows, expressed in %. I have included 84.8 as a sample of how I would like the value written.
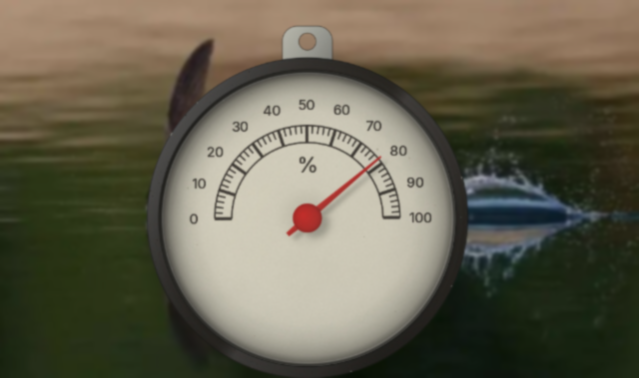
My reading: 78
